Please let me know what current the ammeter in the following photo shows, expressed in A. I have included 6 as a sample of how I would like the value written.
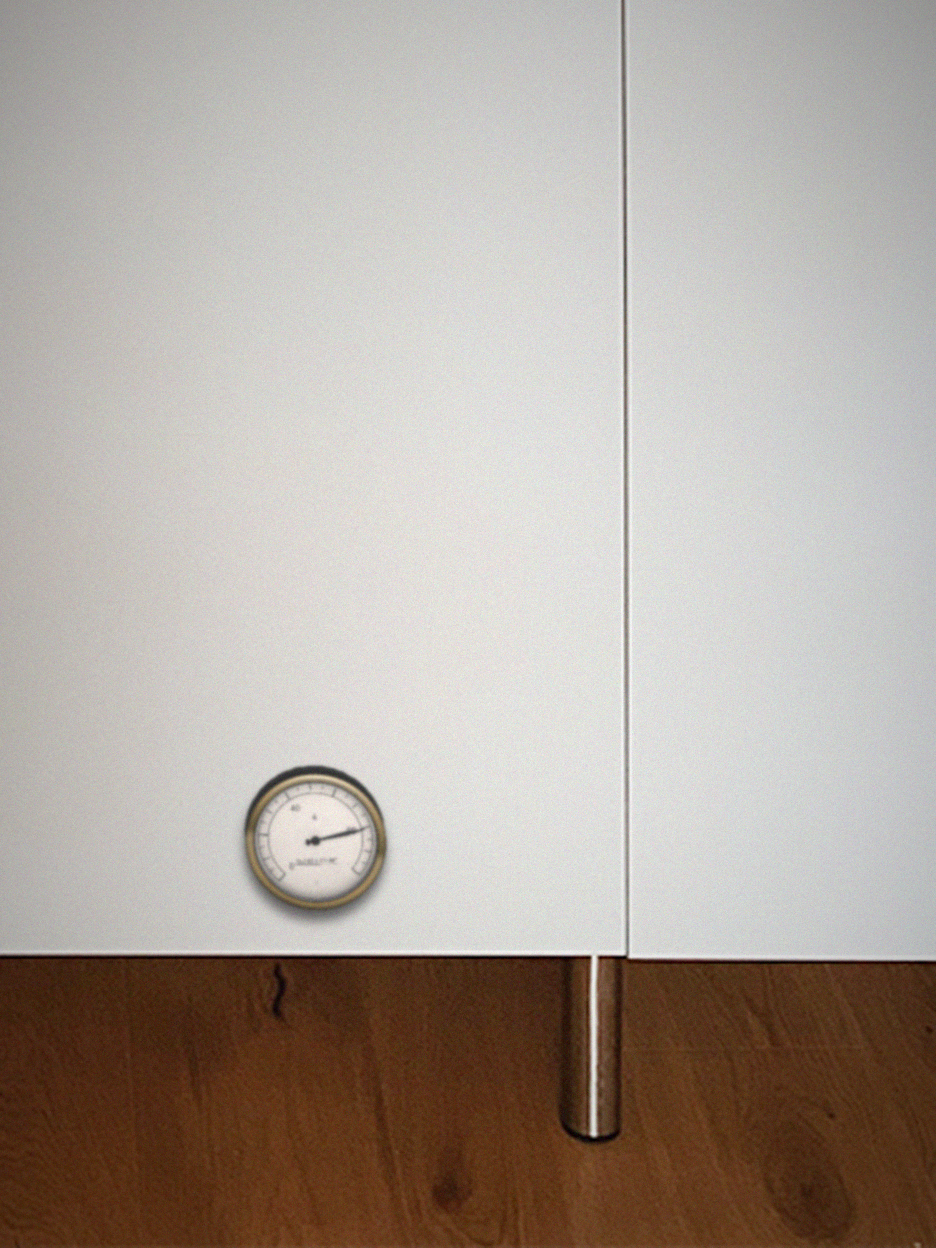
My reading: 80
